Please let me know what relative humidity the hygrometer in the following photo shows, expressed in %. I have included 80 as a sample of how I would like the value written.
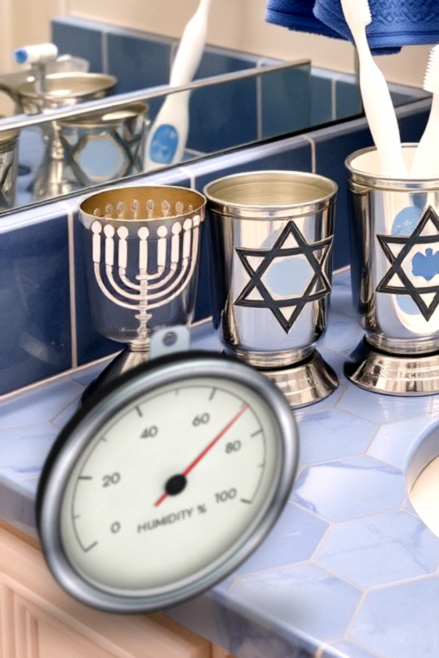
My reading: 70
